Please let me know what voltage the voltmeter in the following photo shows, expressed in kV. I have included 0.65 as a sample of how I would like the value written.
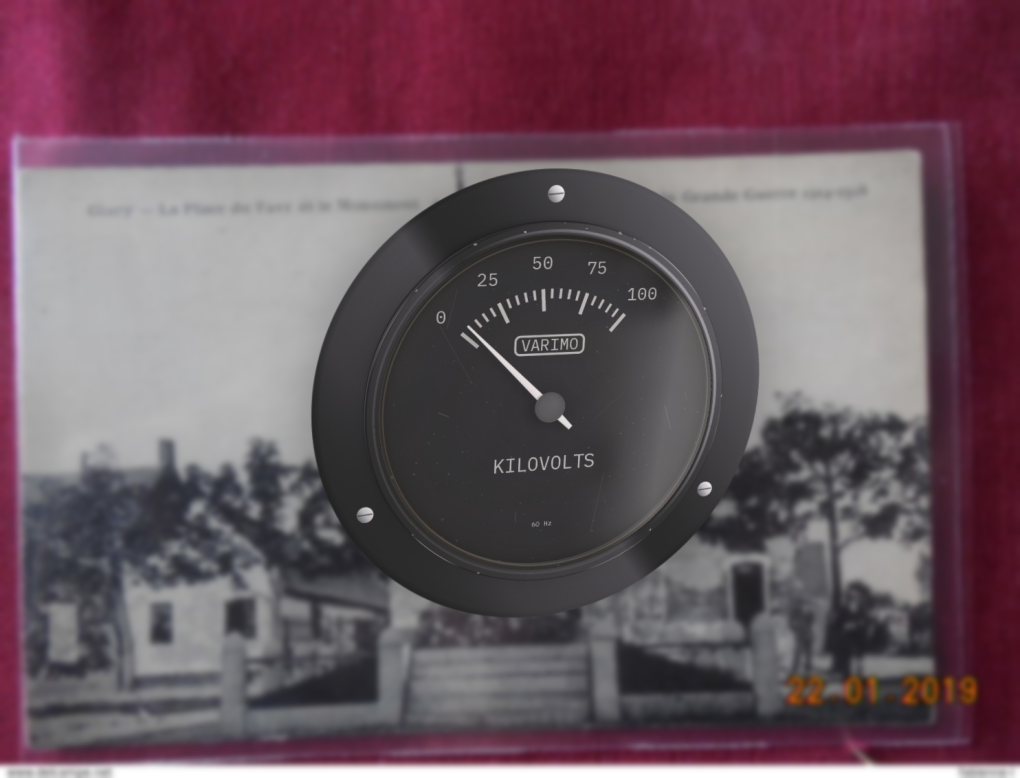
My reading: 5
